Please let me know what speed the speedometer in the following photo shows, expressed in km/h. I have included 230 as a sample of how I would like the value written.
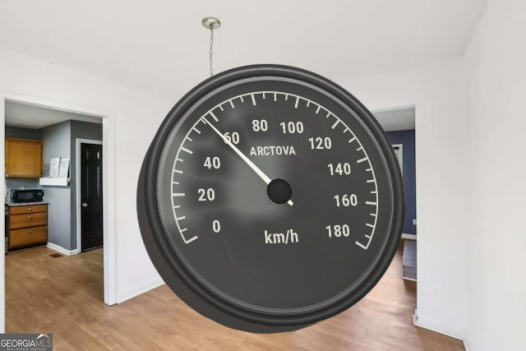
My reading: 55
